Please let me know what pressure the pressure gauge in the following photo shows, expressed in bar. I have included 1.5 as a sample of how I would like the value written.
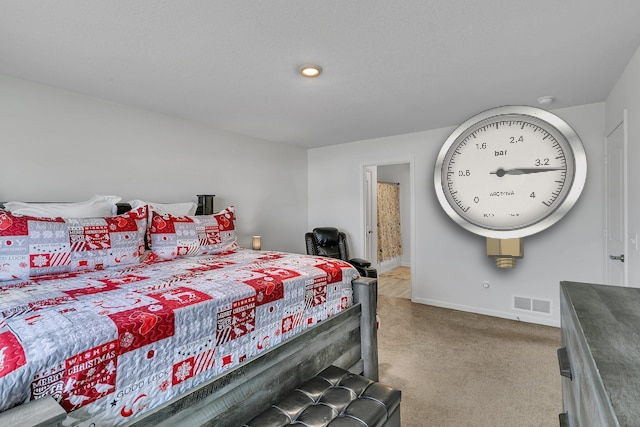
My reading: 3.4
